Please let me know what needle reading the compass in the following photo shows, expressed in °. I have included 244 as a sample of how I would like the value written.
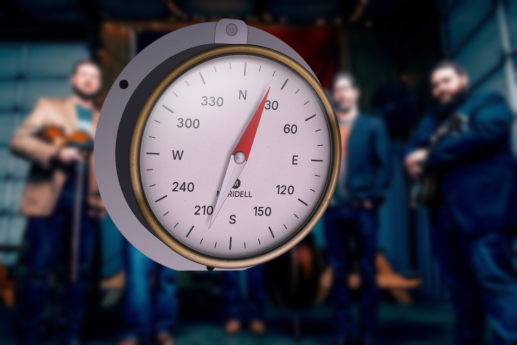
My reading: 20
